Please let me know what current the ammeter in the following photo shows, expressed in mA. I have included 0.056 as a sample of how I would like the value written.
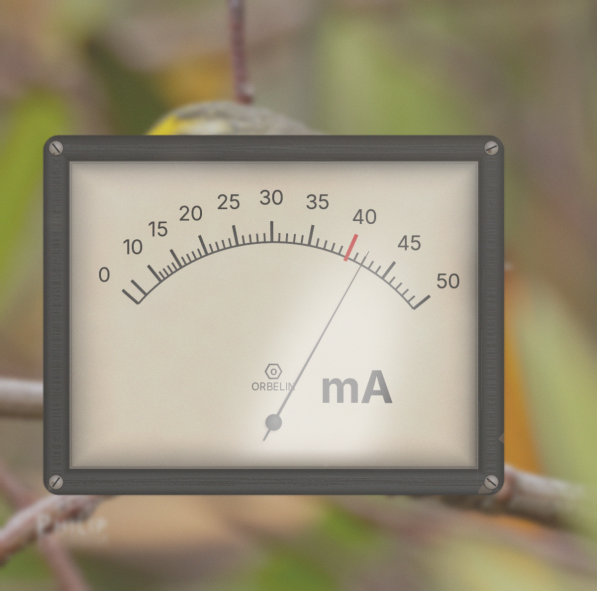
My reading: 42
